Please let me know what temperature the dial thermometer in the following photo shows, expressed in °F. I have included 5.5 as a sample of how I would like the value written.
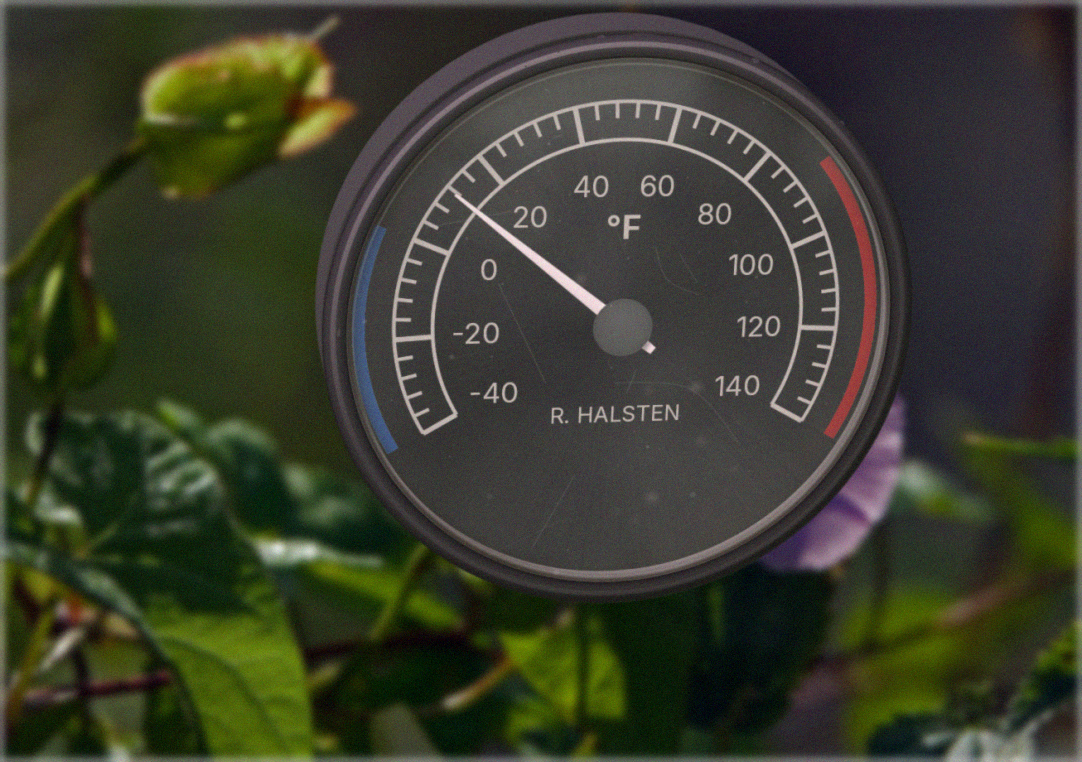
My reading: 12
